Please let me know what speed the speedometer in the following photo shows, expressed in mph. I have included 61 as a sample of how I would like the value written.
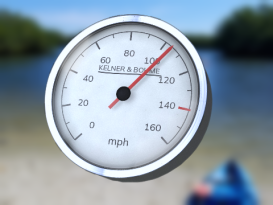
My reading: 105
